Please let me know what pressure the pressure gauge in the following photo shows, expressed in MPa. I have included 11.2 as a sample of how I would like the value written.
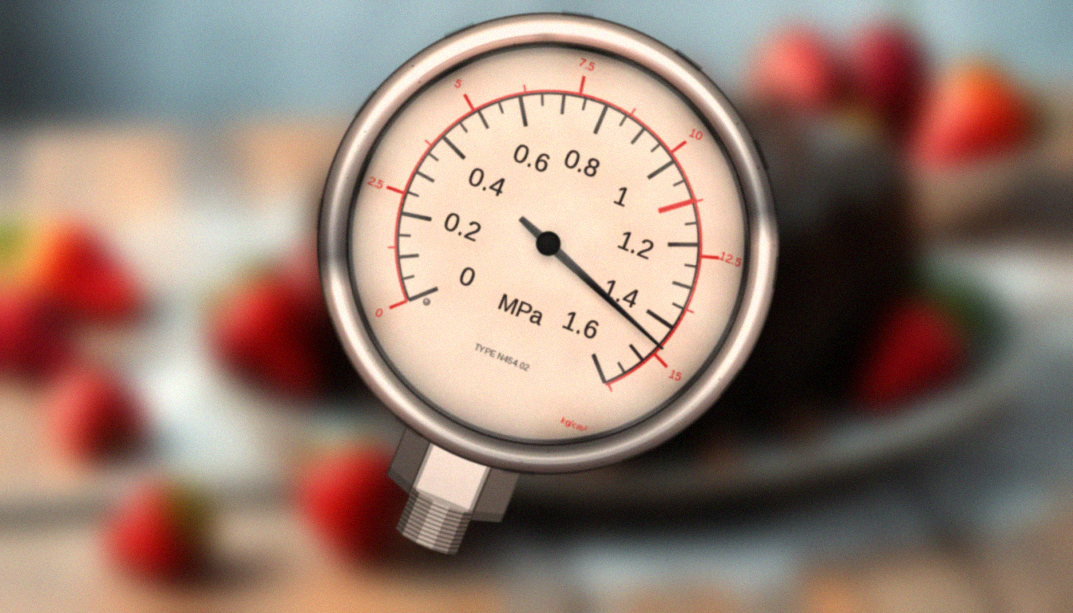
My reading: 1.45
